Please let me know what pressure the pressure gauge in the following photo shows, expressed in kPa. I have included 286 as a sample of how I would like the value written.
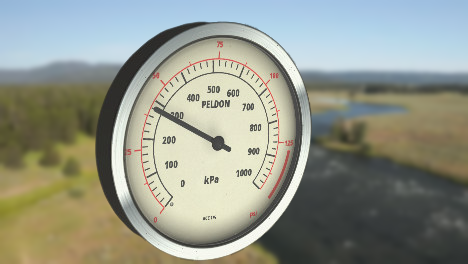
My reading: 280
